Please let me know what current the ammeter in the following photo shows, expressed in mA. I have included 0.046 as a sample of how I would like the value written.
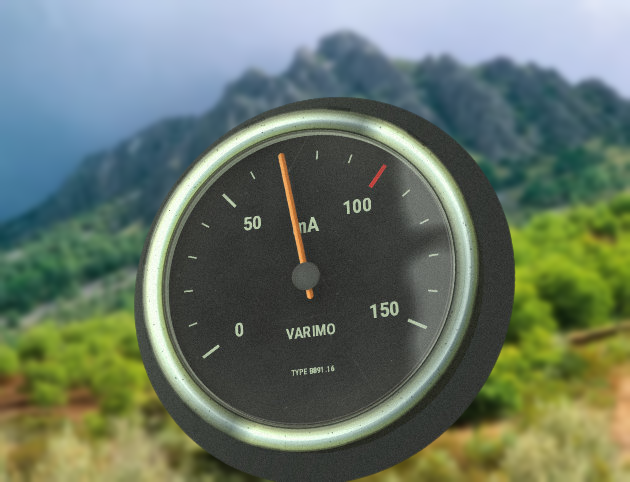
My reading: 70
